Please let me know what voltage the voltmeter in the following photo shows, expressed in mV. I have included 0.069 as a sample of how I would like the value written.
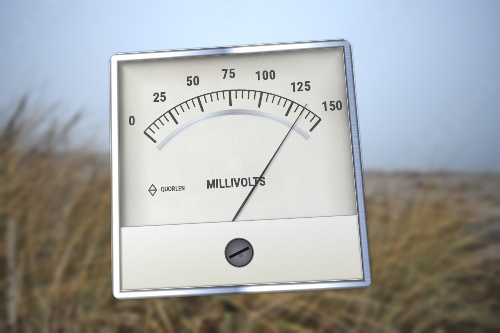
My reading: 135
